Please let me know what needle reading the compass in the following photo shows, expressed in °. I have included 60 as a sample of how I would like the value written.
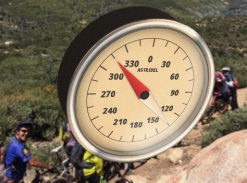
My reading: 315
